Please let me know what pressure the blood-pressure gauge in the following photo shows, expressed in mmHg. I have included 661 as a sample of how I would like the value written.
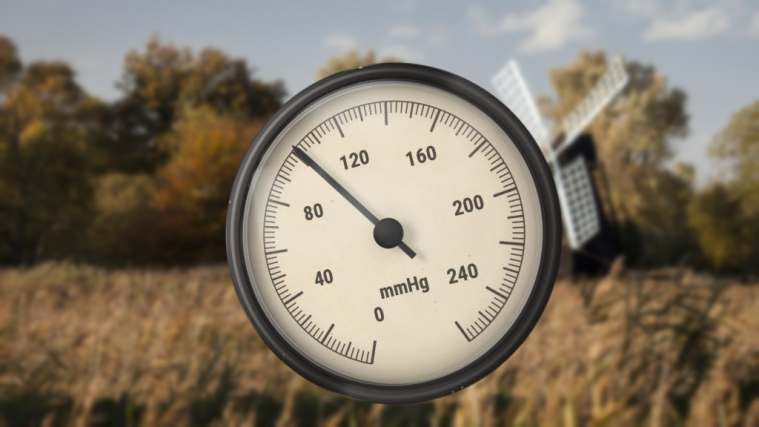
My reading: 102
